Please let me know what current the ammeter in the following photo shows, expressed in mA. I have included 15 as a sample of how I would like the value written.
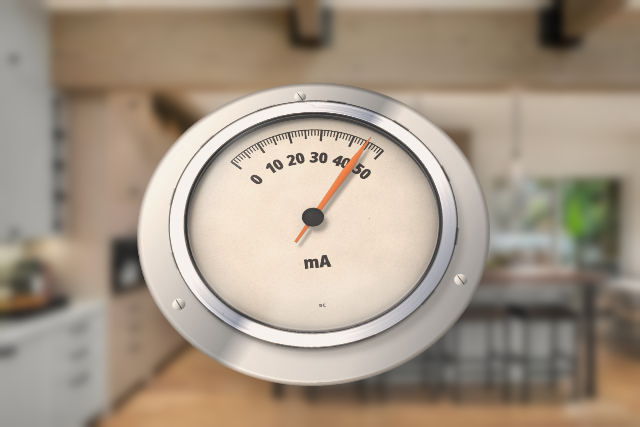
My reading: 45
